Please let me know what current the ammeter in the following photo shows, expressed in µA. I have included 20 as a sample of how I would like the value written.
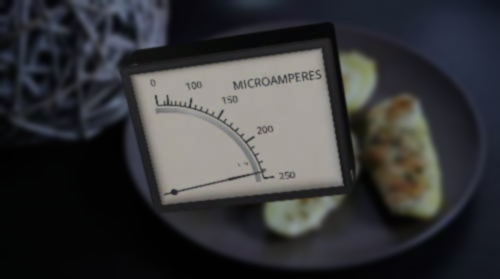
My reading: 240
